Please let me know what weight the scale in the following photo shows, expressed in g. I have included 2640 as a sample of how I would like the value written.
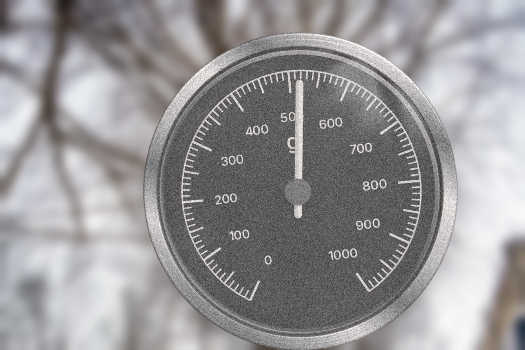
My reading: 520
